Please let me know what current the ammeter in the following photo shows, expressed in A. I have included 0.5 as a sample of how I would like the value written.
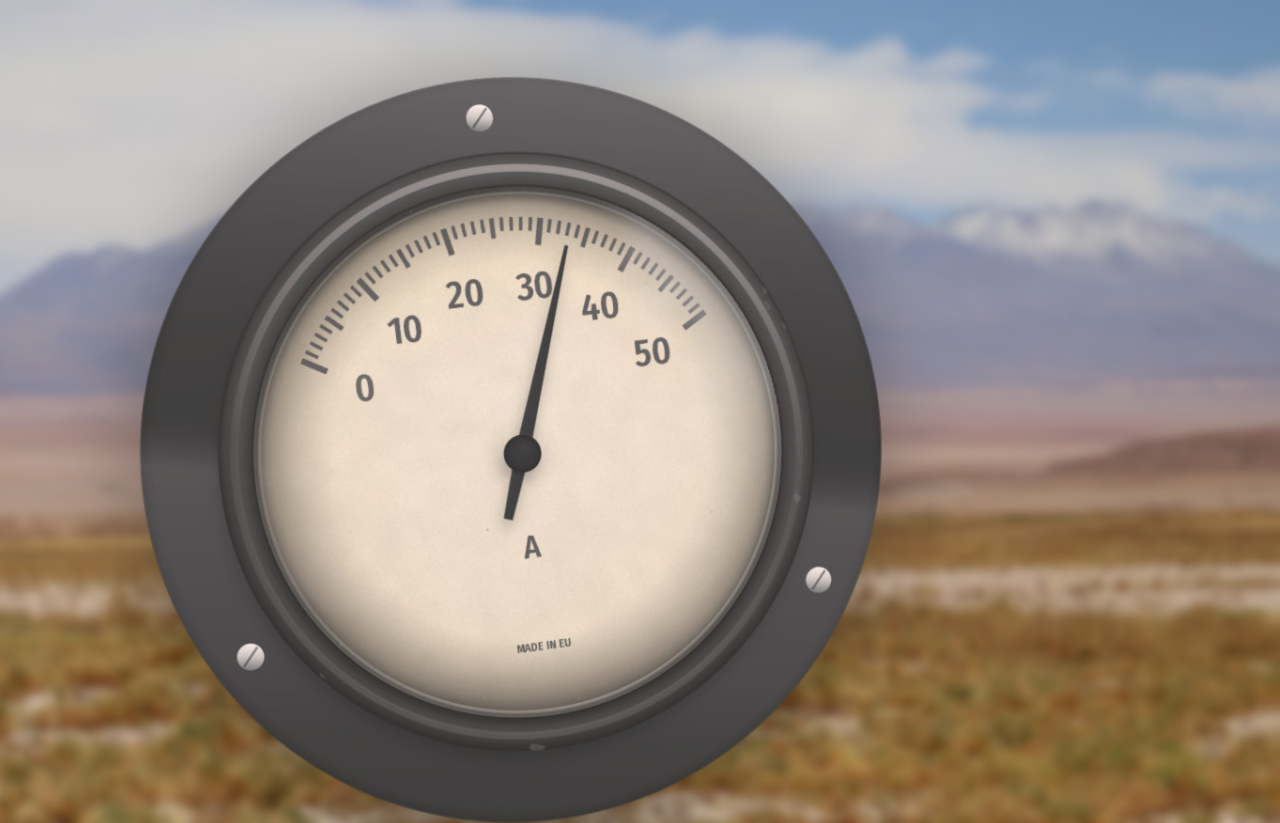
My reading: 33
